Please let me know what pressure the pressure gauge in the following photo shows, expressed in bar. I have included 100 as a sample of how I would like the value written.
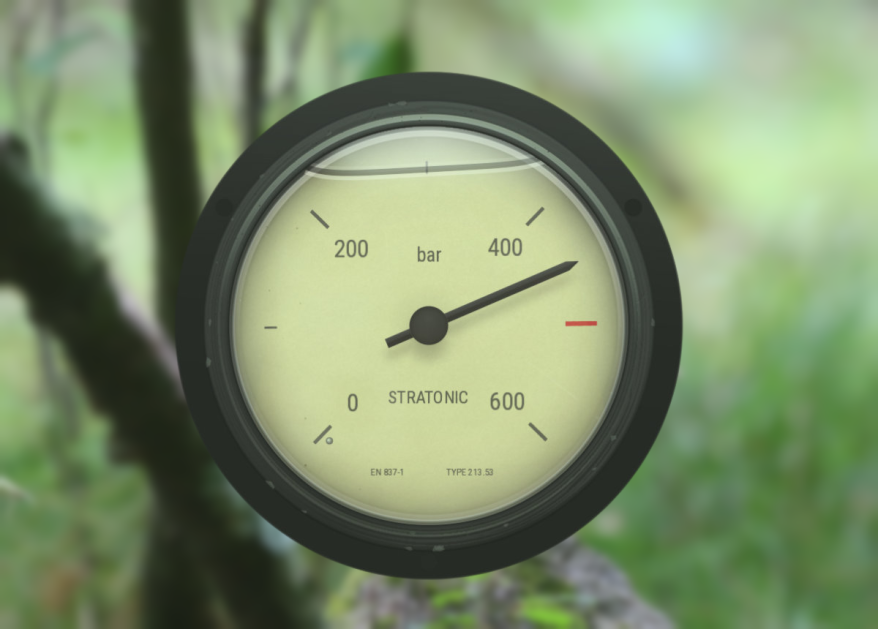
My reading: 450
